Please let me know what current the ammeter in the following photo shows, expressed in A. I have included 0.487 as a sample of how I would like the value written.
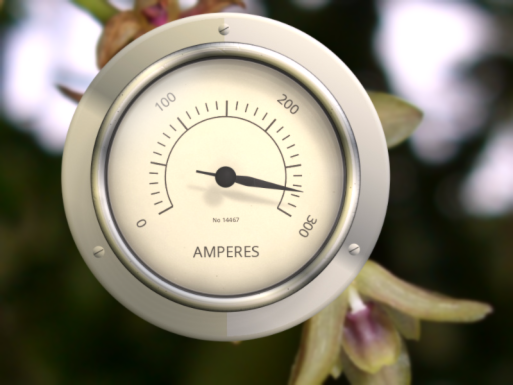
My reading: 275
